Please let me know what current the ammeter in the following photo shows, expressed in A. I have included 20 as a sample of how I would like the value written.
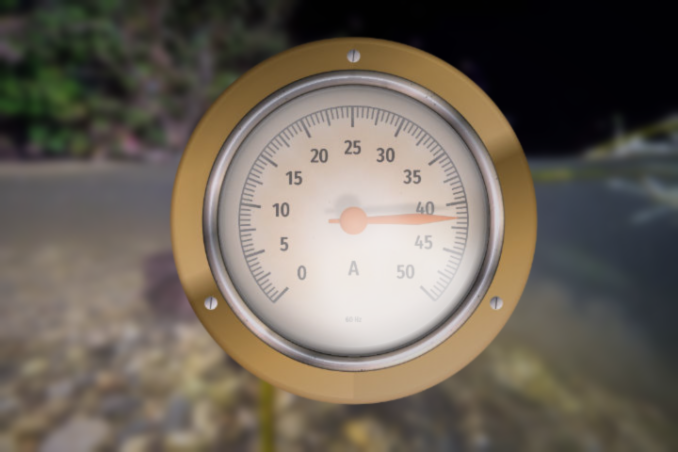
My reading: 41.5
